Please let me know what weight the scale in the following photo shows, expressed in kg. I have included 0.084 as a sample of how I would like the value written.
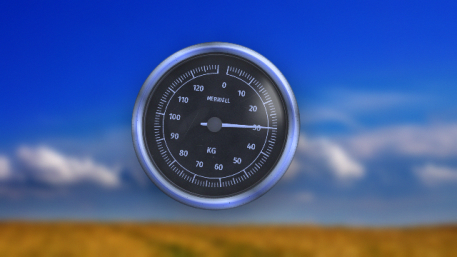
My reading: 30
